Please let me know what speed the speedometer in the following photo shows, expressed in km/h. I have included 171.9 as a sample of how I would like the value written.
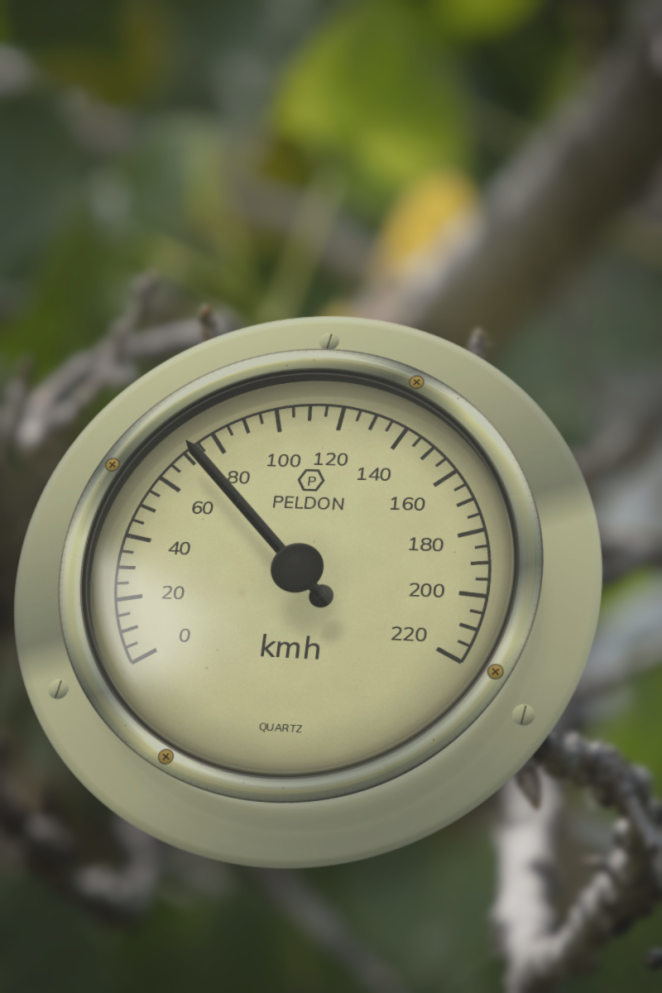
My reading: 72.5
